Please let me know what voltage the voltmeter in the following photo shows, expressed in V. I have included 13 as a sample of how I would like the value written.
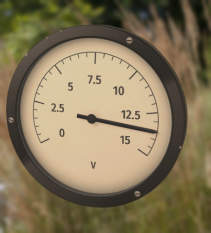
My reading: 13.5
